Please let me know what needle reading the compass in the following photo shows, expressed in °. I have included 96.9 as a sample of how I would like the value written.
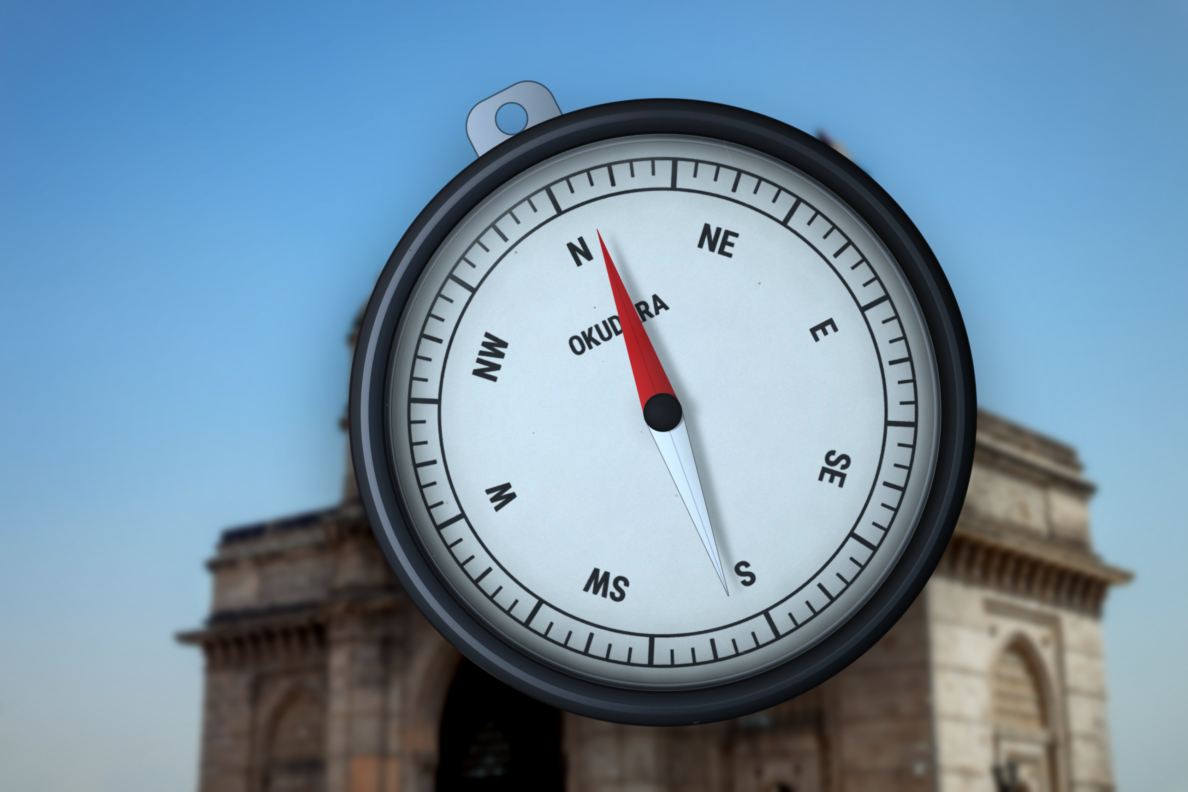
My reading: 7.5
